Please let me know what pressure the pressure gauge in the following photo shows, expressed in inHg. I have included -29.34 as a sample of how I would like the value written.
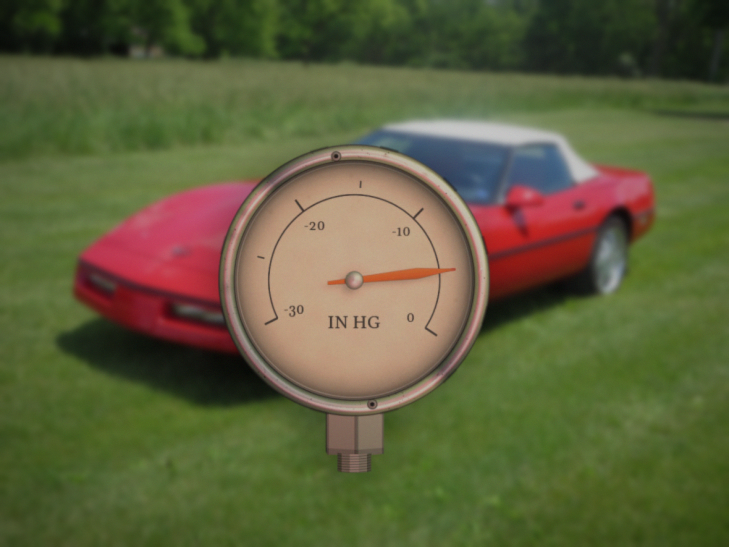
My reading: -5
